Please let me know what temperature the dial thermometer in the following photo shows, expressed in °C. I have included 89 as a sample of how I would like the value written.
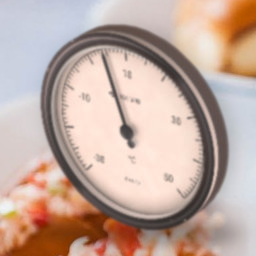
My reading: 5
